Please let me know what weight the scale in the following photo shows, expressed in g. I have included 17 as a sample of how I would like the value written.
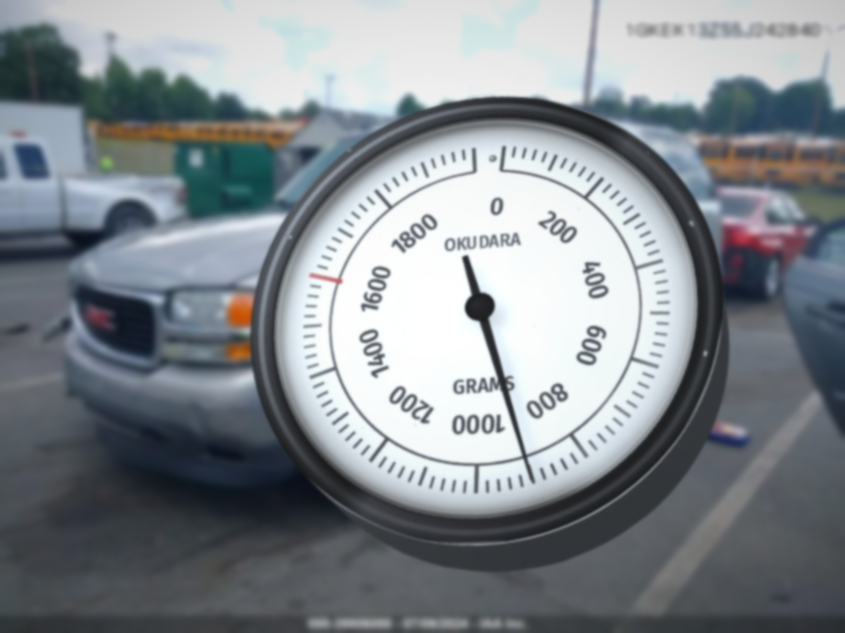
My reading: 900
